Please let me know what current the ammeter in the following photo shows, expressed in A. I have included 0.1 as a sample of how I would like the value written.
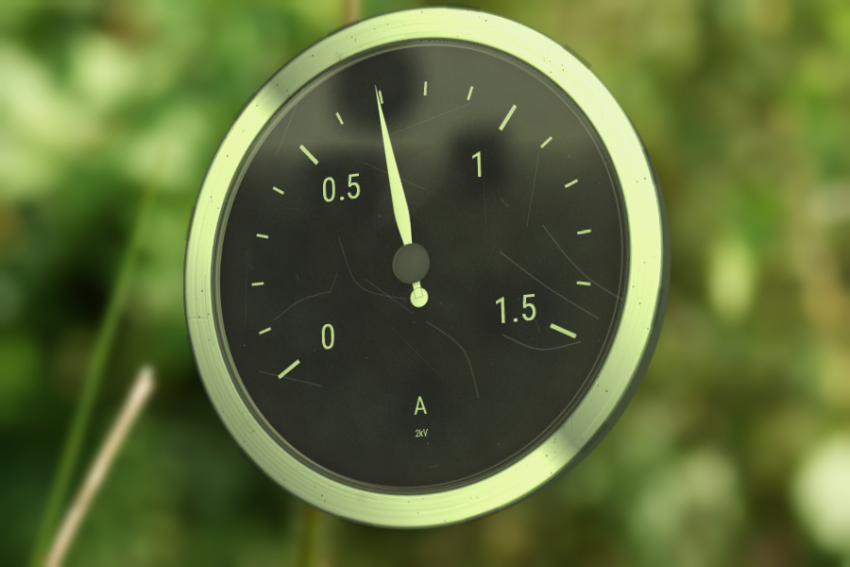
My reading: 0.7
